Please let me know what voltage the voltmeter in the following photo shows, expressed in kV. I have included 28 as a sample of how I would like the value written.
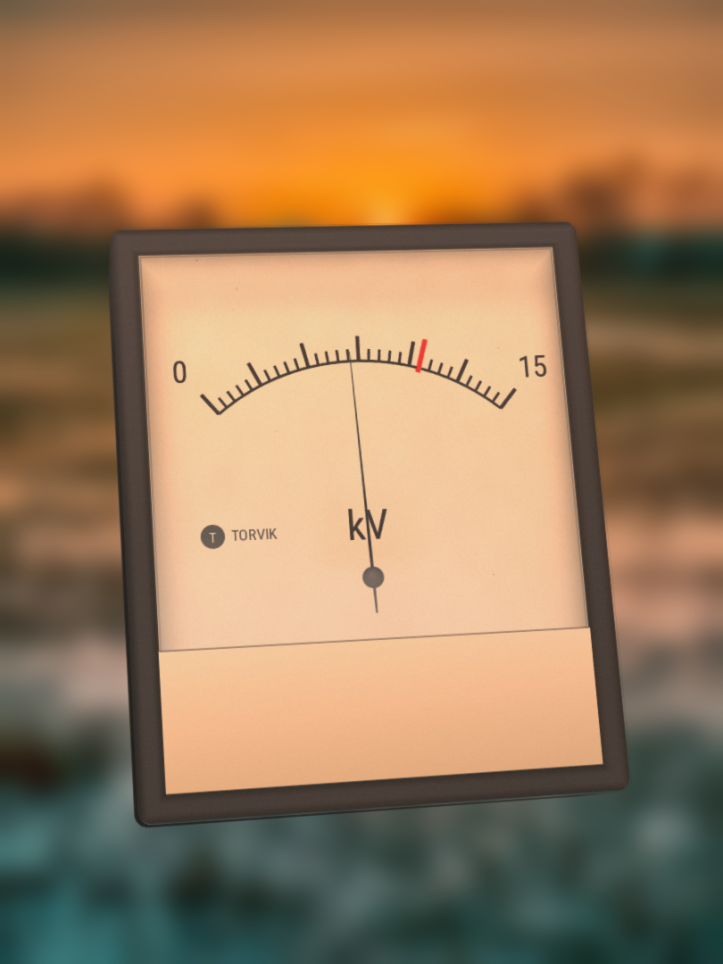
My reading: 7
